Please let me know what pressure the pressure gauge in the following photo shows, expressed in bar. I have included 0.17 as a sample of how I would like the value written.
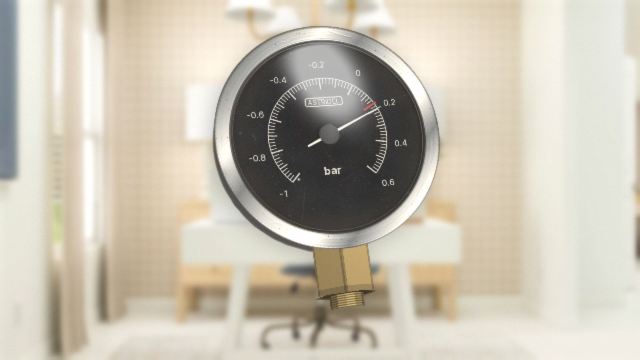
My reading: 0.2
